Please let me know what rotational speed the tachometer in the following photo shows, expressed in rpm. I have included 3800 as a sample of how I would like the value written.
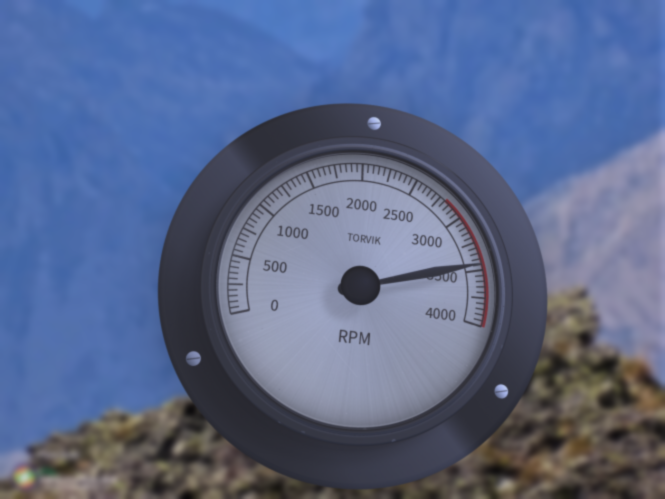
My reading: 3450
